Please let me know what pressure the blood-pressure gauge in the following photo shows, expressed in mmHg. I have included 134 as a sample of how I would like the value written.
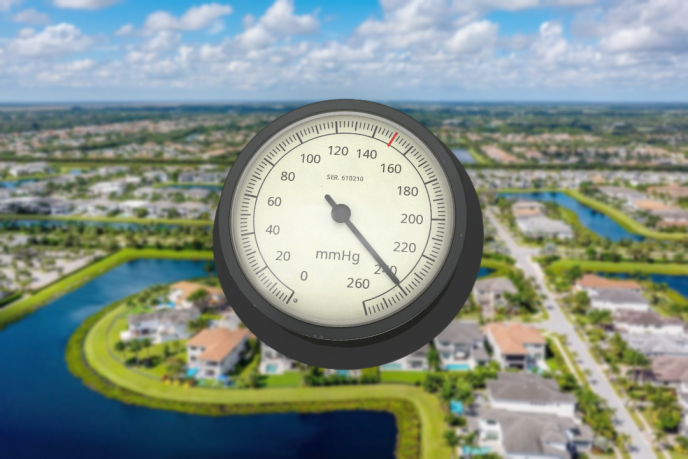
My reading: 240
